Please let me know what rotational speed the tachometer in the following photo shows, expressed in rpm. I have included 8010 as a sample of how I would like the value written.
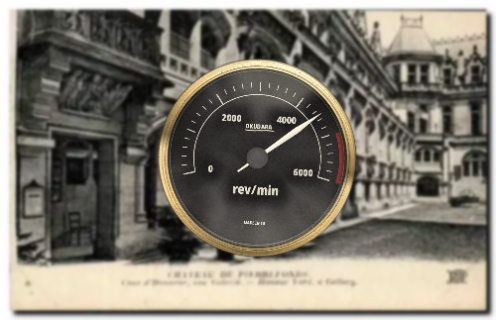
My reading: 4500
